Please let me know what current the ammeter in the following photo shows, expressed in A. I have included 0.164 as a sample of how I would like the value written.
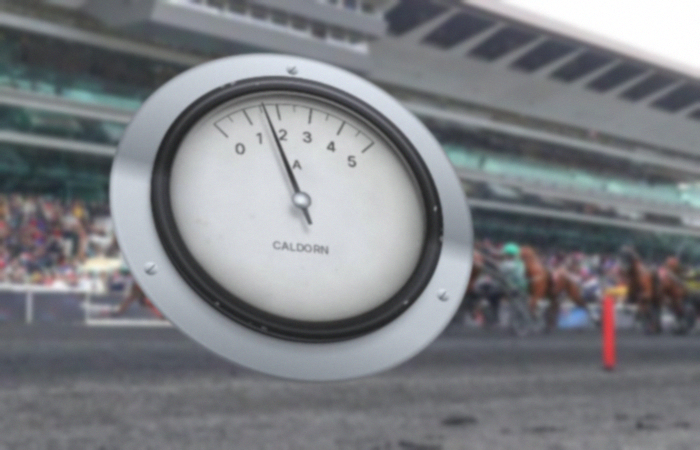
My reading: 1.5
